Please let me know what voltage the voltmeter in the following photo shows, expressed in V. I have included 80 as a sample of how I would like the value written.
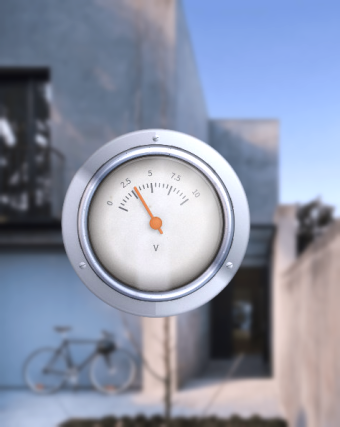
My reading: 3
